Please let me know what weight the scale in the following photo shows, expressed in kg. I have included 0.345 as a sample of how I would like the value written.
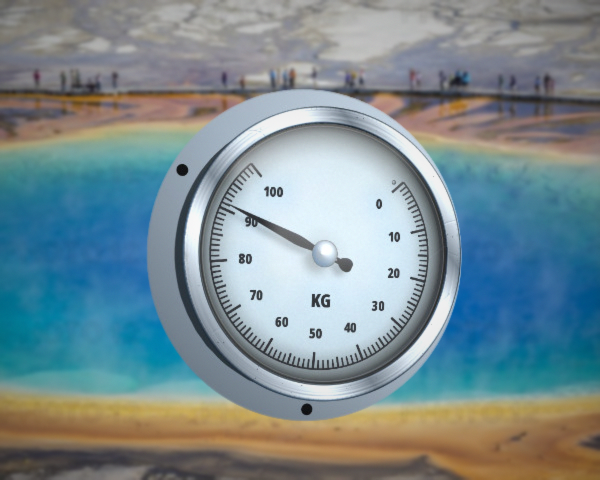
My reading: 91
